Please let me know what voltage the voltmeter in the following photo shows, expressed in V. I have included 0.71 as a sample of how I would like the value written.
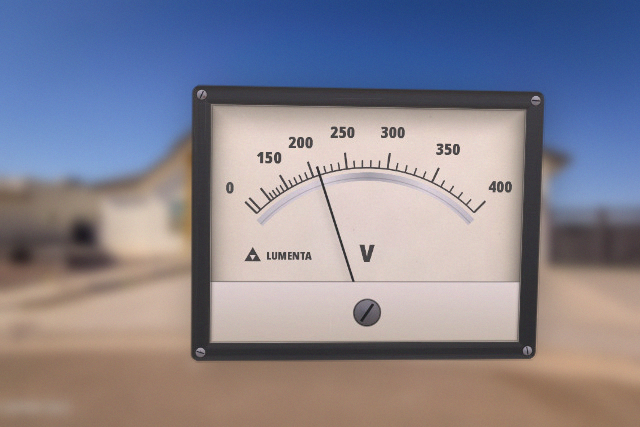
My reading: 210
